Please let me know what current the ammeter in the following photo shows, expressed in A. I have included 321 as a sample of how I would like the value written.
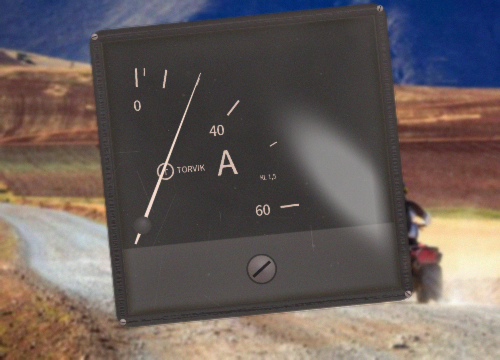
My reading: 30
